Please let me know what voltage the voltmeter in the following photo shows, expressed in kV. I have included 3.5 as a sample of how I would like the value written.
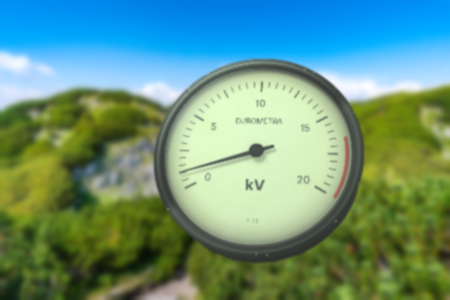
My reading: 1
